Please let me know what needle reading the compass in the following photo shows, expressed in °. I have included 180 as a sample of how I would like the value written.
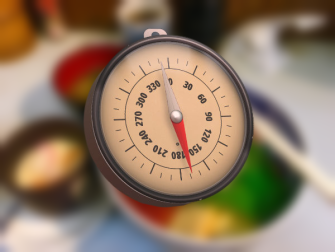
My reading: 170
